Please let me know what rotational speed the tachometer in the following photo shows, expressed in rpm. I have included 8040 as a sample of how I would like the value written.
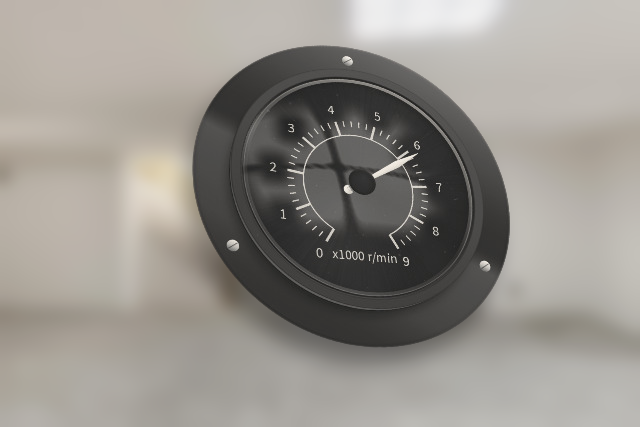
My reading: 6200
